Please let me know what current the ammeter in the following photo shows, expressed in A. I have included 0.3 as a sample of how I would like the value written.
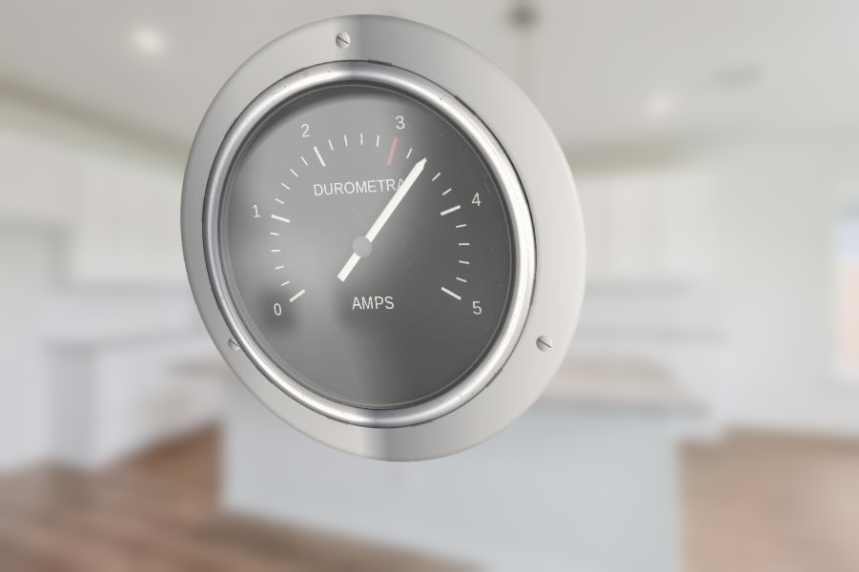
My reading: 3.4
